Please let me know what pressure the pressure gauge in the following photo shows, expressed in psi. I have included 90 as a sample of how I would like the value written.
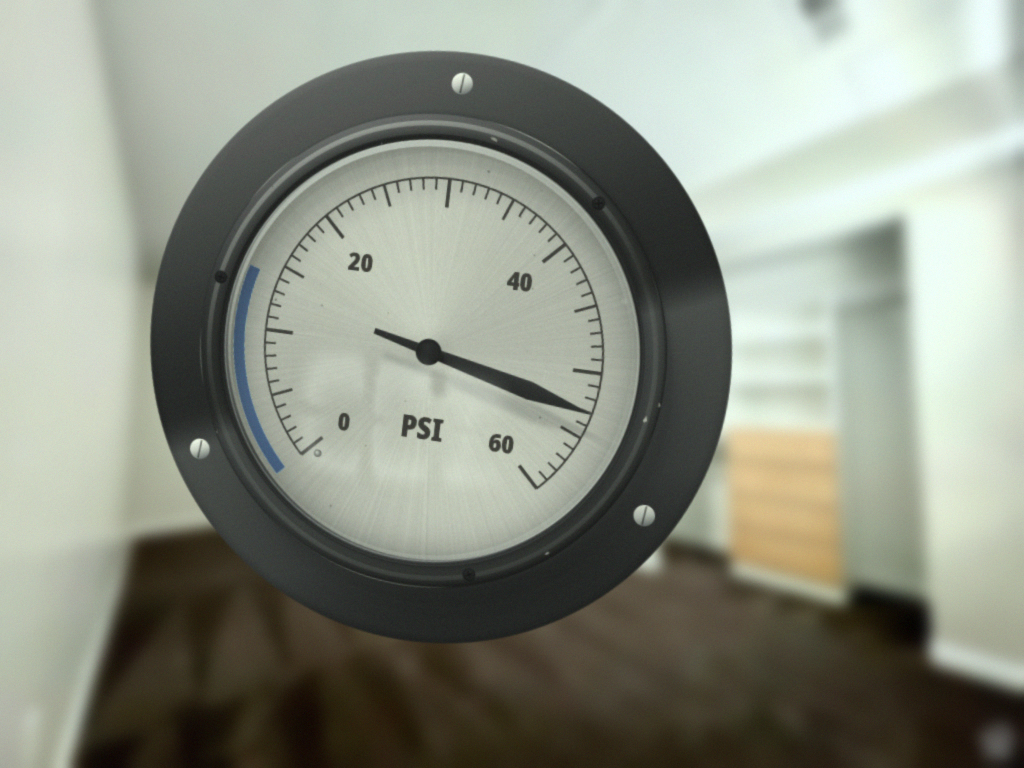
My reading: 53
